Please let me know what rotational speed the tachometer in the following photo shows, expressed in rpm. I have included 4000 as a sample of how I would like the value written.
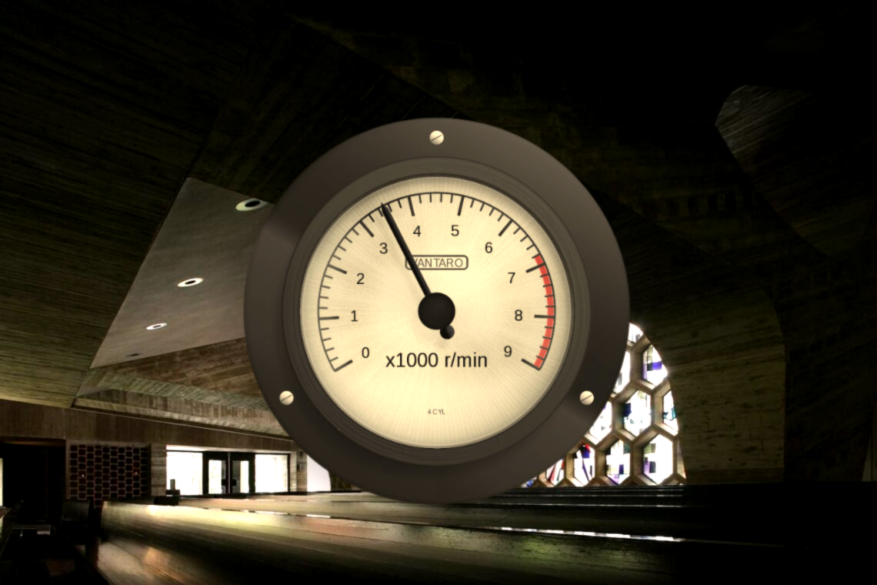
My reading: 3500
